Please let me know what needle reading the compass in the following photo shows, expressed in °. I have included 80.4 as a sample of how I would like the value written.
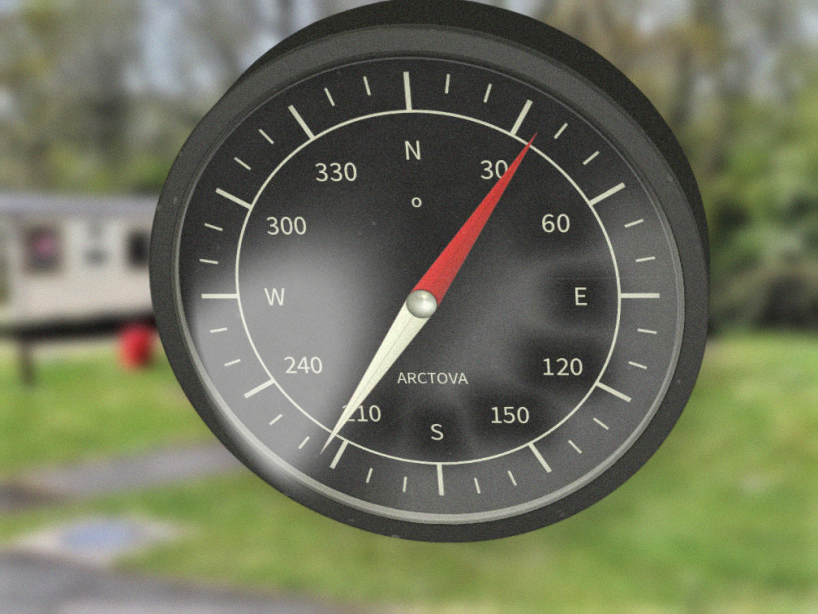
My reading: 35
